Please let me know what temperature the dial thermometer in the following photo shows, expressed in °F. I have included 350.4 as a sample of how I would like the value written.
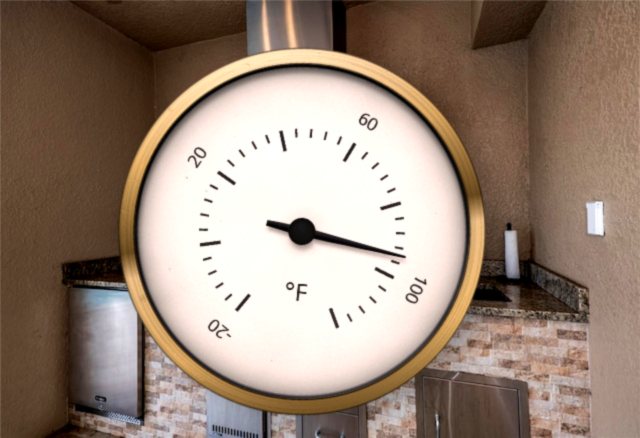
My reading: 94
